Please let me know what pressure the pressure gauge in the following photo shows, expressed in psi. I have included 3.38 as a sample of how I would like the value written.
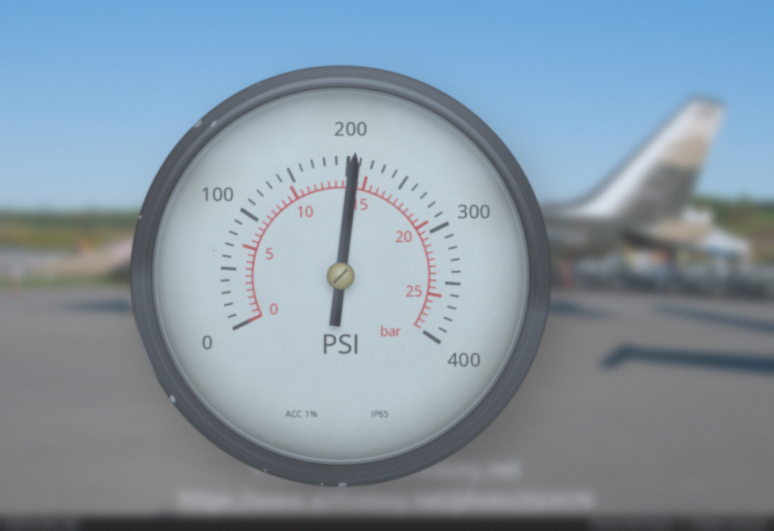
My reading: 205
